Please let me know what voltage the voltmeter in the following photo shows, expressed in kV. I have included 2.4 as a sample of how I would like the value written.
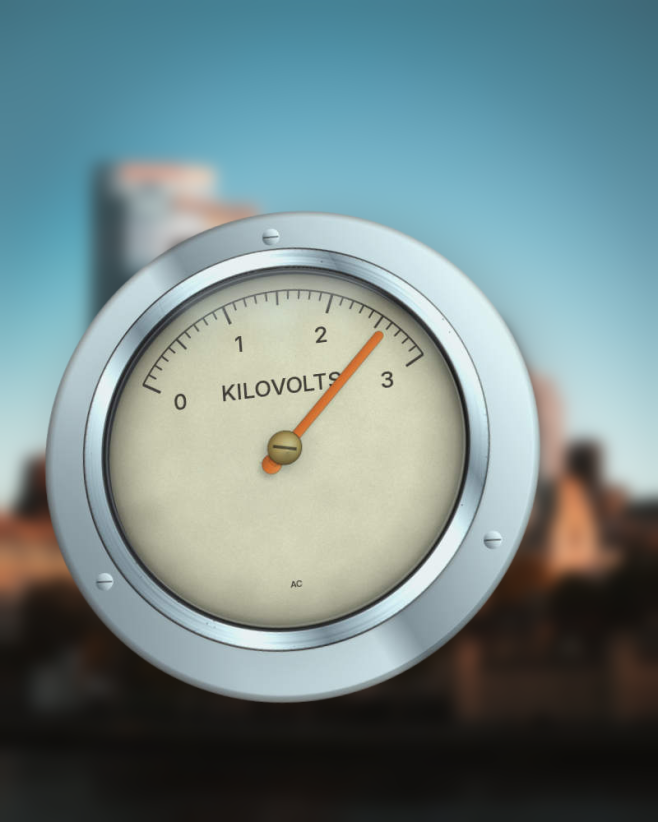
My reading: 2.6
